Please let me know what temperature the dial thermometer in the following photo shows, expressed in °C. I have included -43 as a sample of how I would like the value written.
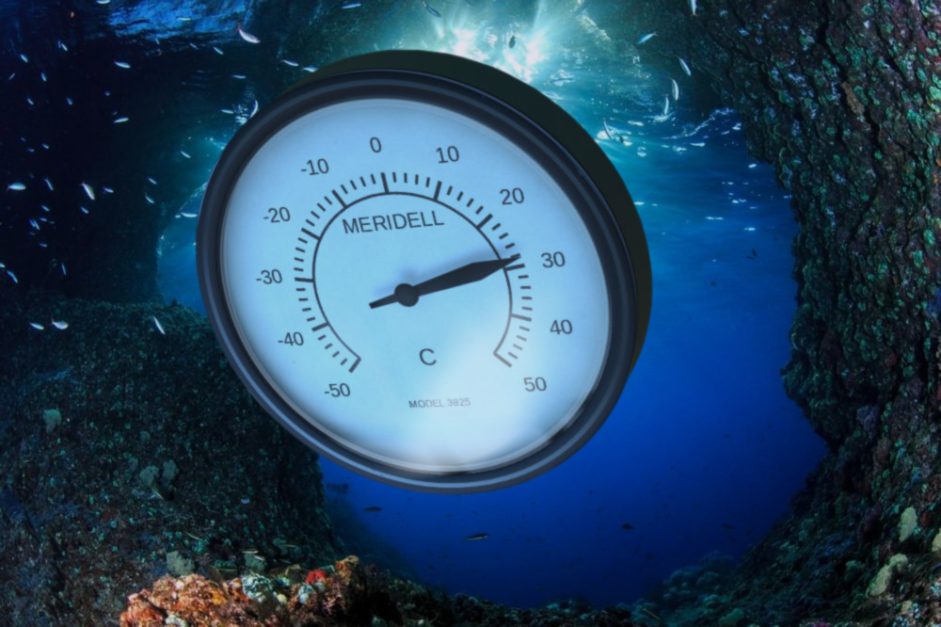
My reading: 28
